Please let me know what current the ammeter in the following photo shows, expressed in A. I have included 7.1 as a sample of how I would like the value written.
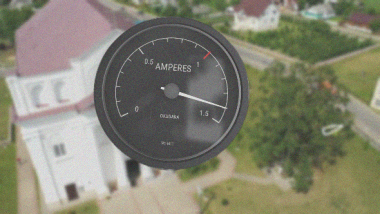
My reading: 1.4
